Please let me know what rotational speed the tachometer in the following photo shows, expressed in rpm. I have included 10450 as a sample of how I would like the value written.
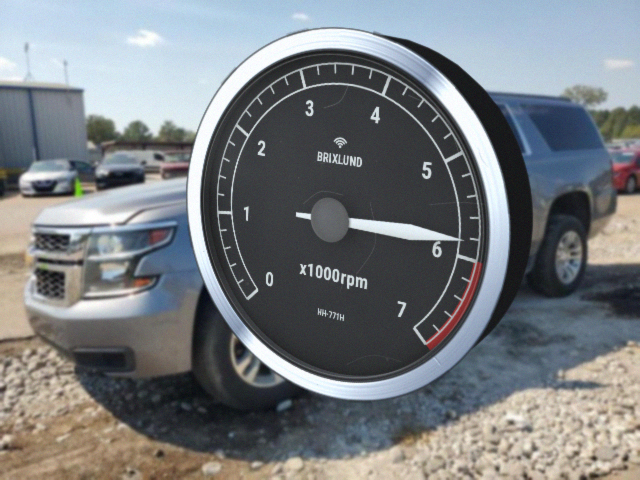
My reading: 5800
